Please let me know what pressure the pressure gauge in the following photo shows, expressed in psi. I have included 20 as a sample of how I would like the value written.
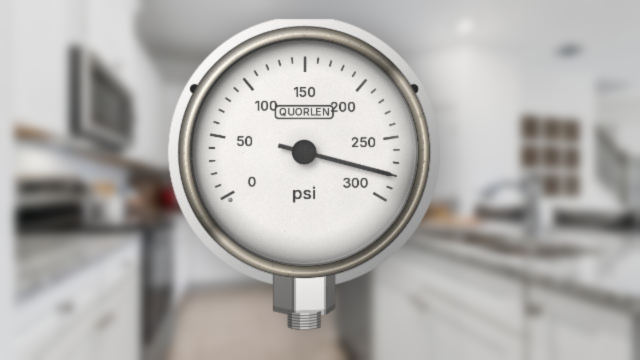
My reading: 280
